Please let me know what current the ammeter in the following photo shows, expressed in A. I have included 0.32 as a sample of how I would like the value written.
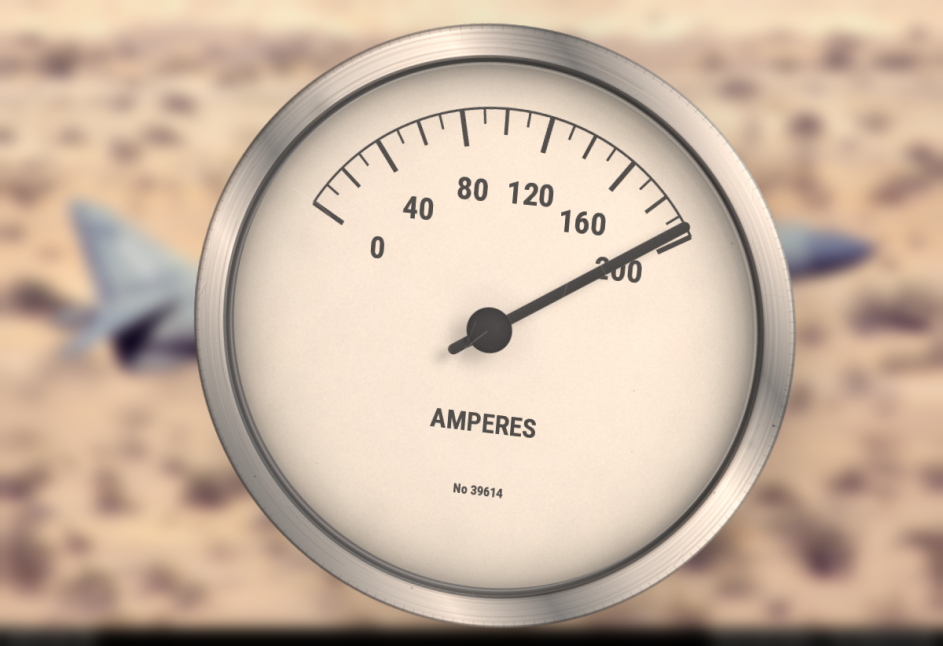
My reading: 195
